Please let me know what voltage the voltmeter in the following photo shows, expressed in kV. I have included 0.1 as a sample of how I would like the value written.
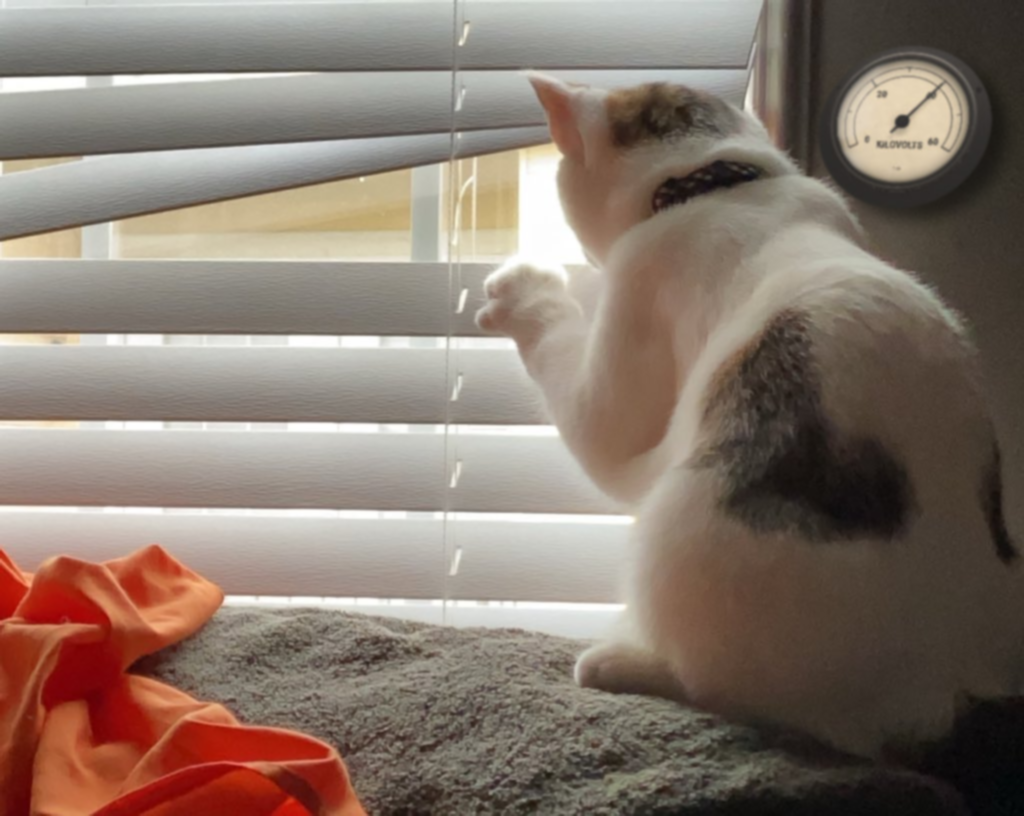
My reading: 40
